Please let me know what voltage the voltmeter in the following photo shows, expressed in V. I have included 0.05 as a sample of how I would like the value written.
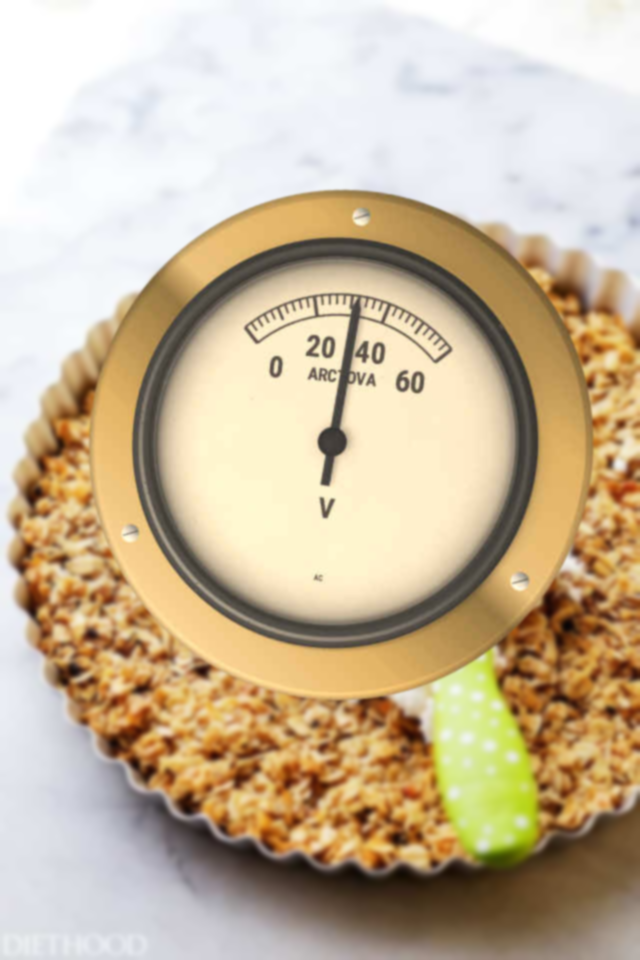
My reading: 32
